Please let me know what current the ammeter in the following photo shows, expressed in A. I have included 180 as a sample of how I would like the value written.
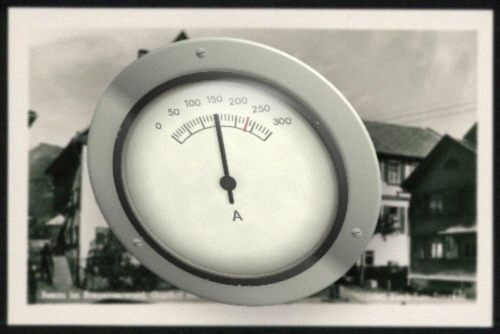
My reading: 150
